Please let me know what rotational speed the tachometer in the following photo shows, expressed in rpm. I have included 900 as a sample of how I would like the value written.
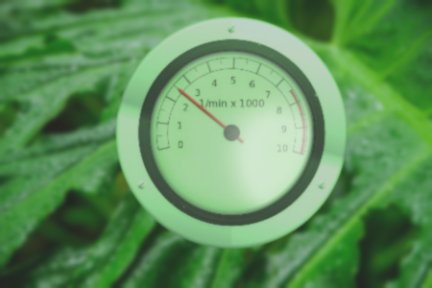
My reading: 2500
